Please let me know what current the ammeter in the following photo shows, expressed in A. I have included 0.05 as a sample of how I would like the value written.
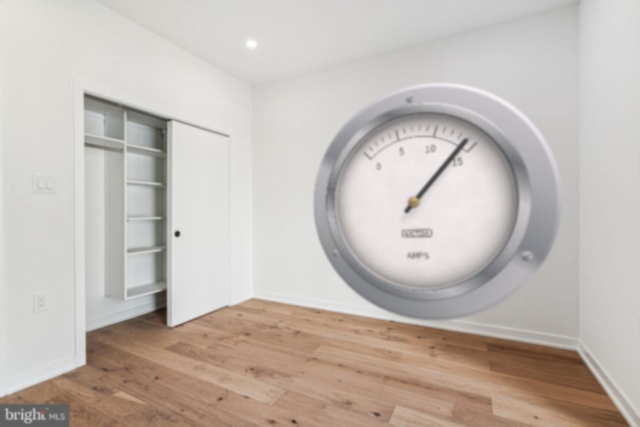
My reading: 14
